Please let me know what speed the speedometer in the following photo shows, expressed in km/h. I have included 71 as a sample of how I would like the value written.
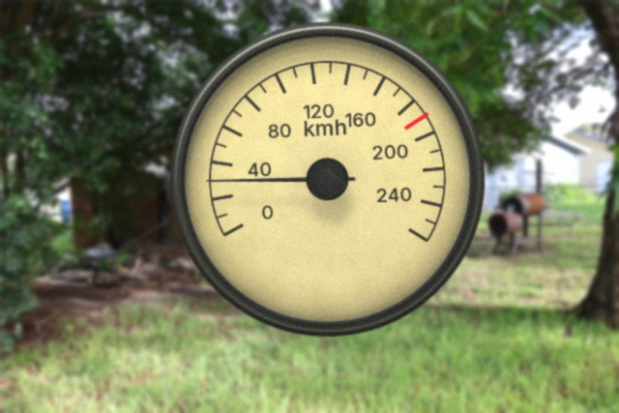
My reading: 30
